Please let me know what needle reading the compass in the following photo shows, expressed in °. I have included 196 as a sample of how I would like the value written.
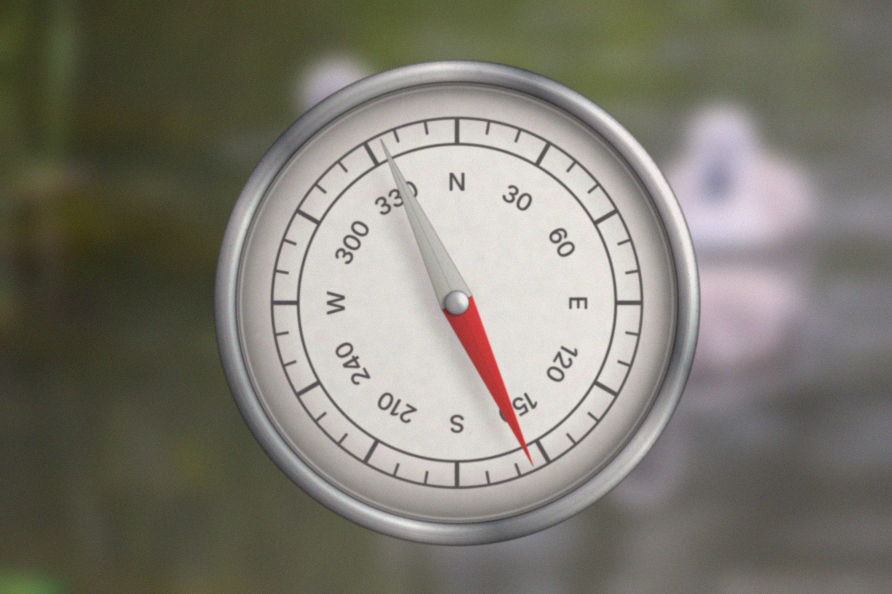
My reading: 155
